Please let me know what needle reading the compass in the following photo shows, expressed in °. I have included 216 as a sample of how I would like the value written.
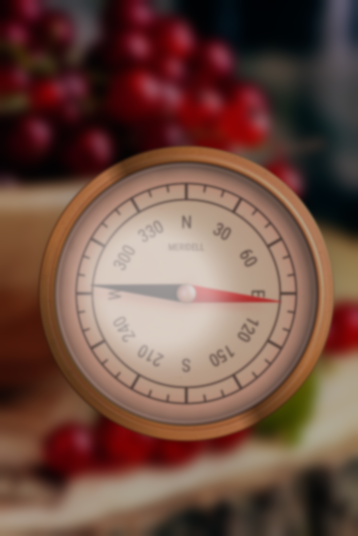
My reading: 95
